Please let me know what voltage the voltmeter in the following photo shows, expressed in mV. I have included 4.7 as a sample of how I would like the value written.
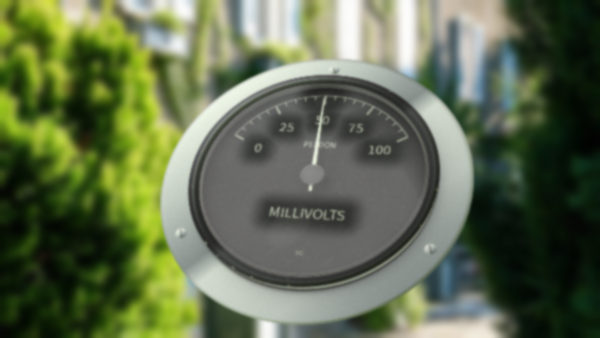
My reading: 50
